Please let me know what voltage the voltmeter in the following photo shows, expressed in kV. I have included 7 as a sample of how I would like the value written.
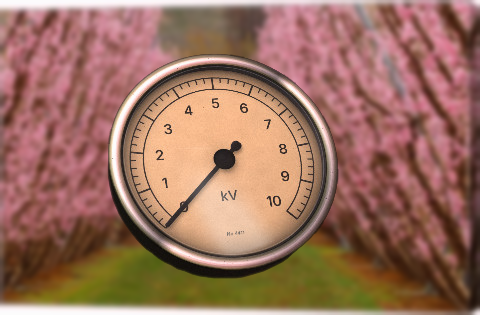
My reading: 0
